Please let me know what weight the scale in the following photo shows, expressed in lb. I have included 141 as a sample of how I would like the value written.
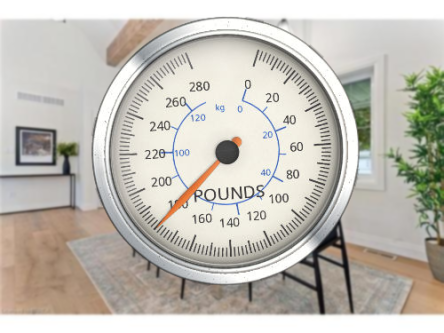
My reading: 180
